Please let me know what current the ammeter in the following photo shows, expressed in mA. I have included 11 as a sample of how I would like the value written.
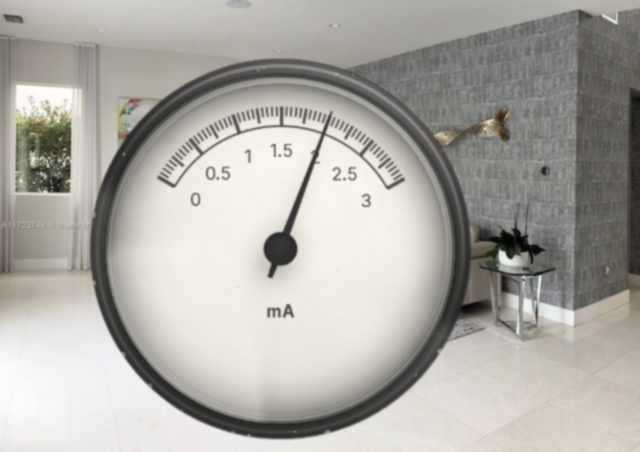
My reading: 2
